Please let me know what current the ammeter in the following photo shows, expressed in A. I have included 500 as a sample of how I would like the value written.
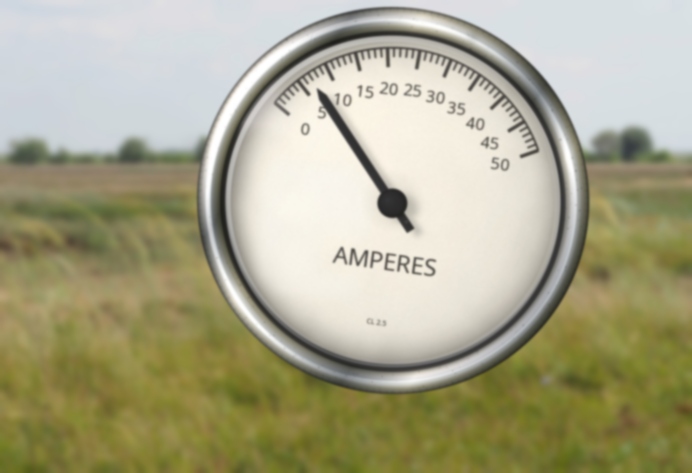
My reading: 7
